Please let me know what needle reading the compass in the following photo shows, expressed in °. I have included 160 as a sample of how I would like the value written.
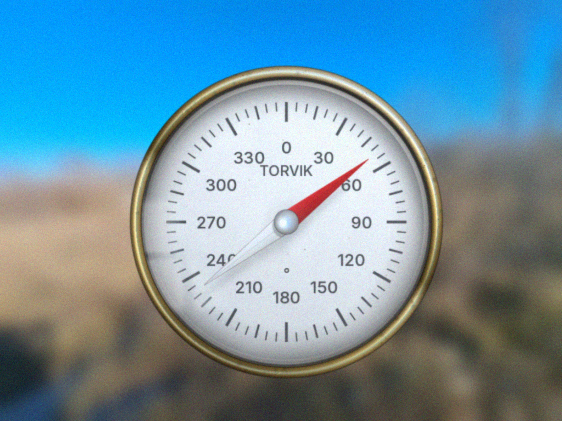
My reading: 52.5
